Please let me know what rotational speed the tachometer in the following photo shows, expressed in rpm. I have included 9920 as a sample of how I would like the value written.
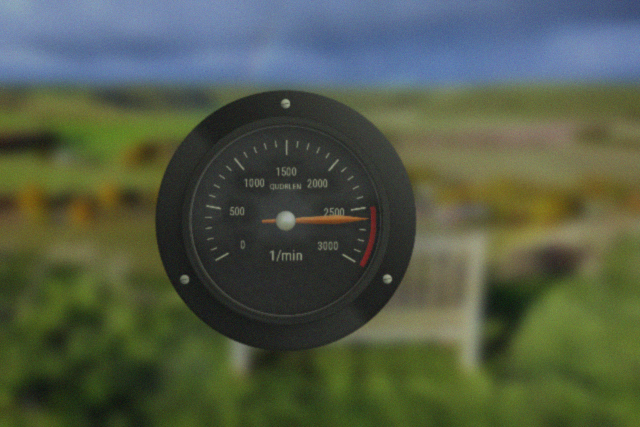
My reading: 2600
